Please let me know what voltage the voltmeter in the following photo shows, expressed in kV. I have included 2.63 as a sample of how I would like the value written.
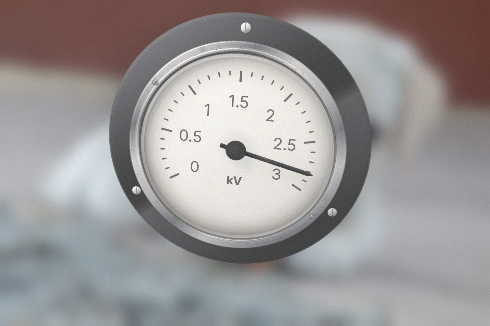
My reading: 2.8
